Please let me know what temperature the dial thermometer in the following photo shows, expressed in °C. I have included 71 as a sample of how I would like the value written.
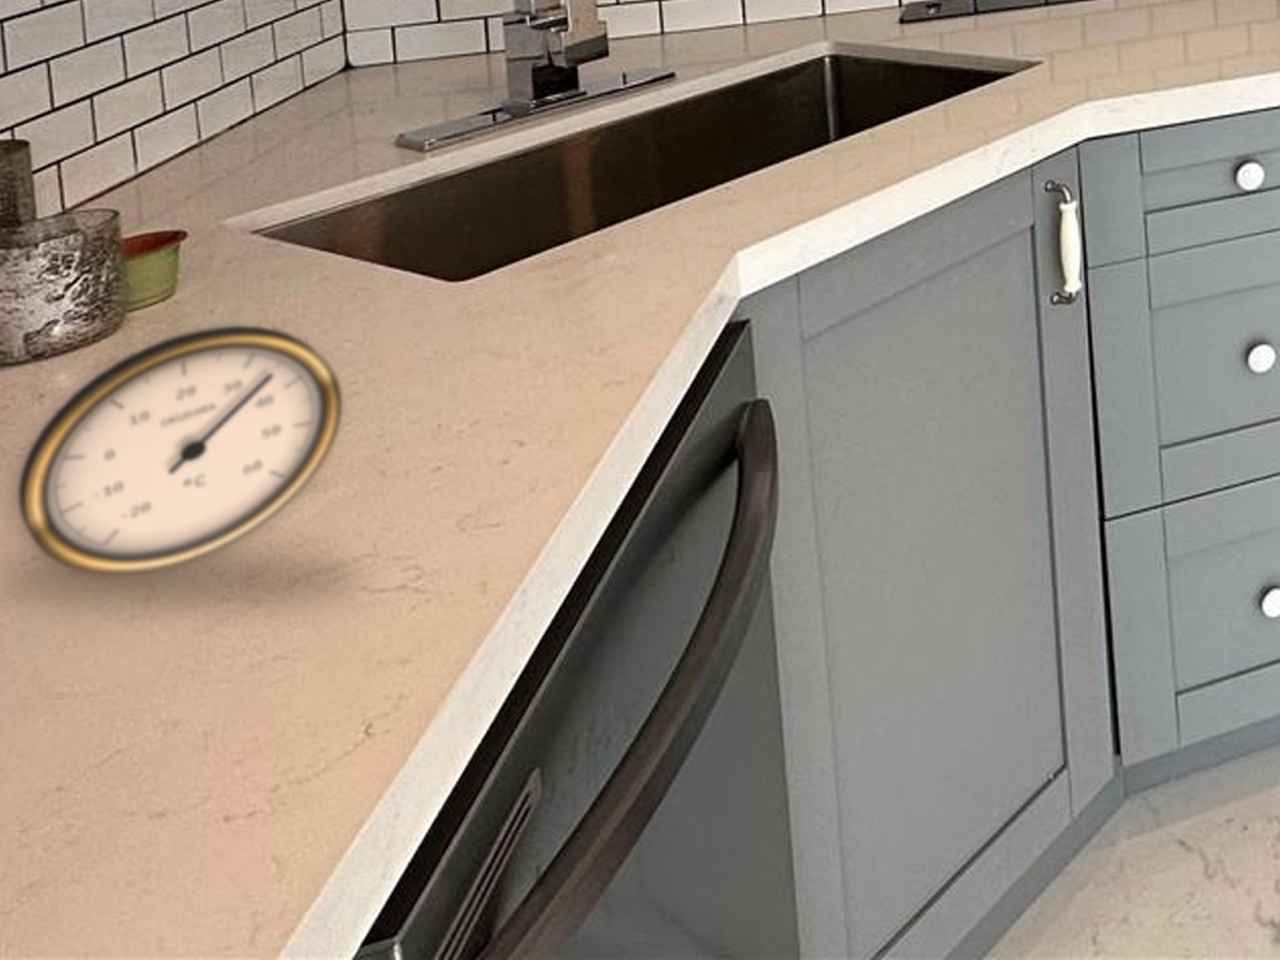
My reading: 35
